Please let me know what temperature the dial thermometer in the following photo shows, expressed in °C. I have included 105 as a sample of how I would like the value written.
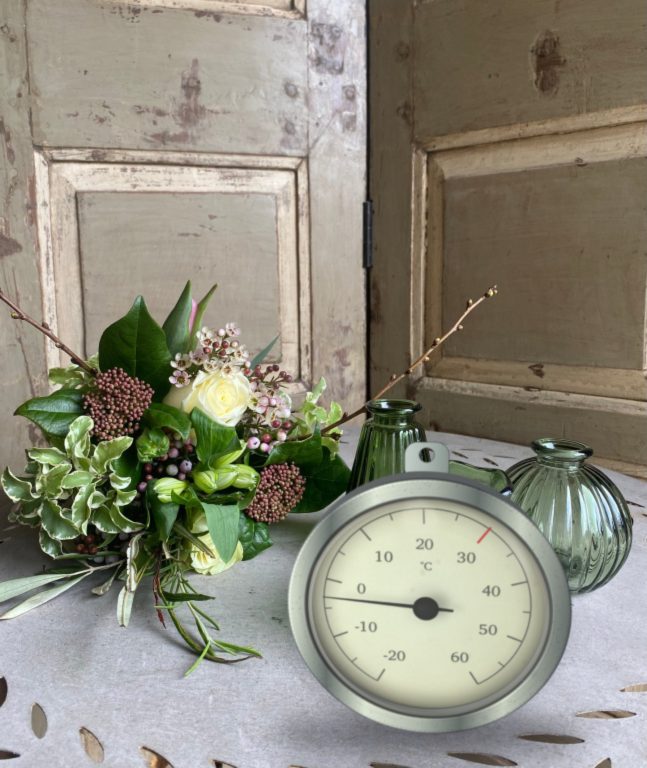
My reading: -2.5
